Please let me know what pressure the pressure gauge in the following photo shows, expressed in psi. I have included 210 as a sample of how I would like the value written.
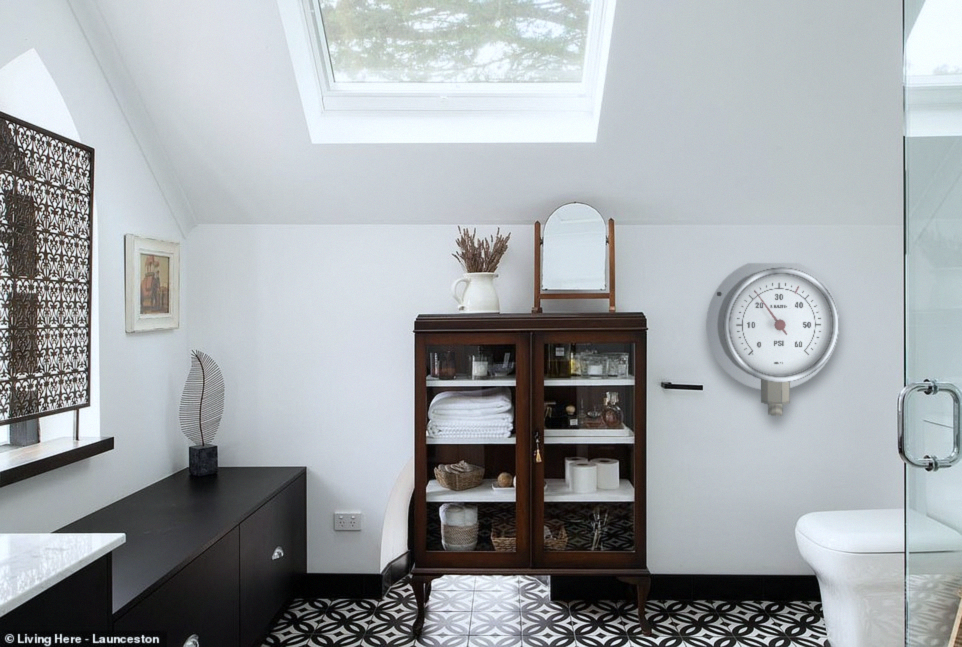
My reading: 22
